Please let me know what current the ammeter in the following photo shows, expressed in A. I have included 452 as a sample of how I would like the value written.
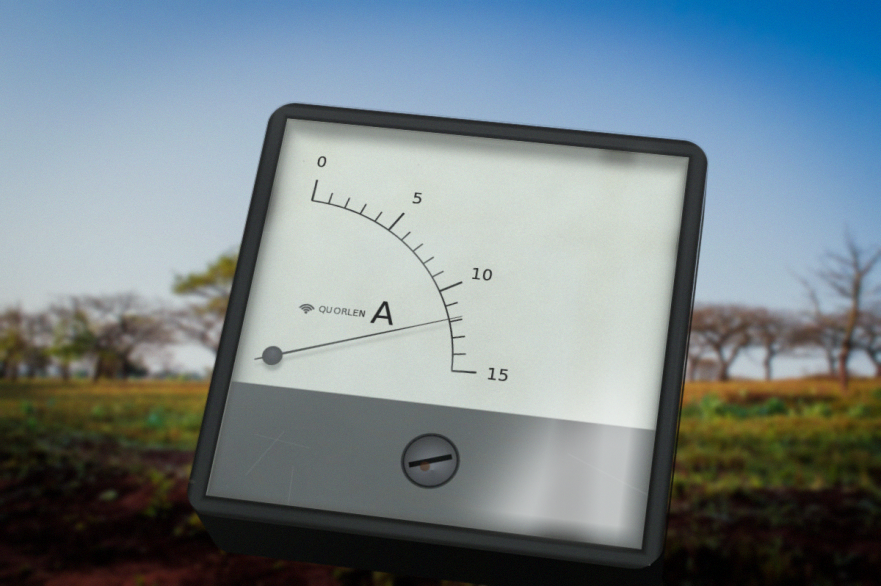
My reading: 12
